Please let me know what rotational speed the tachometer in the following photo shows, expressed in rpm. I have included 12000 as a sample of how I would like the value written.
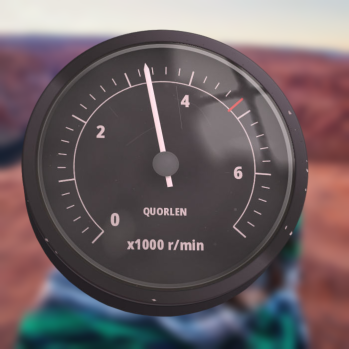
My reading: 3300
